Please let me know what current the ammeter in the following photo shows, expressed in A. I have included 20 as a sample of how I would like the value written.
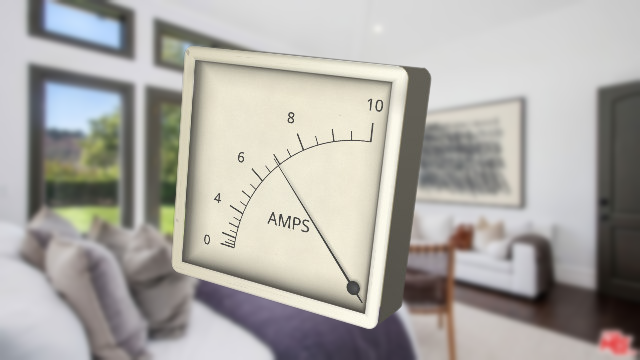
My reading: 7
